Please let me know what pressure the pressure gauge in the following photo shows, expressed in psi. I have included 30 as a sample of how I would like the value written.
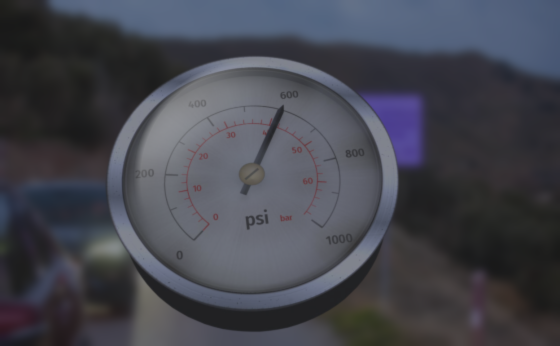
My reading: 600
